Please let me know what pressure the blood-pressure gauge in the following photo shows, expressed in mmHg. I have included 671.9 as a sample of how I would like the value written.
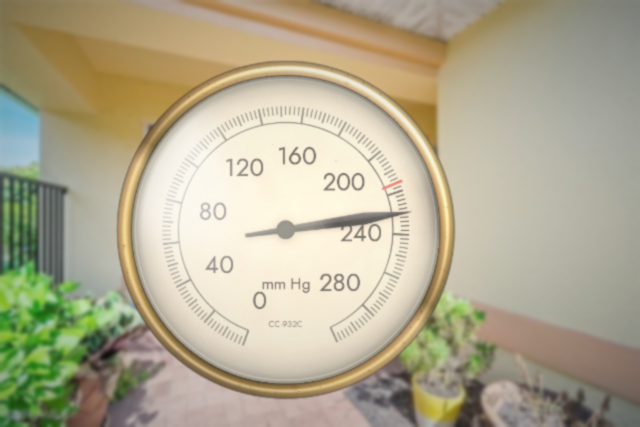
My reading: 230
